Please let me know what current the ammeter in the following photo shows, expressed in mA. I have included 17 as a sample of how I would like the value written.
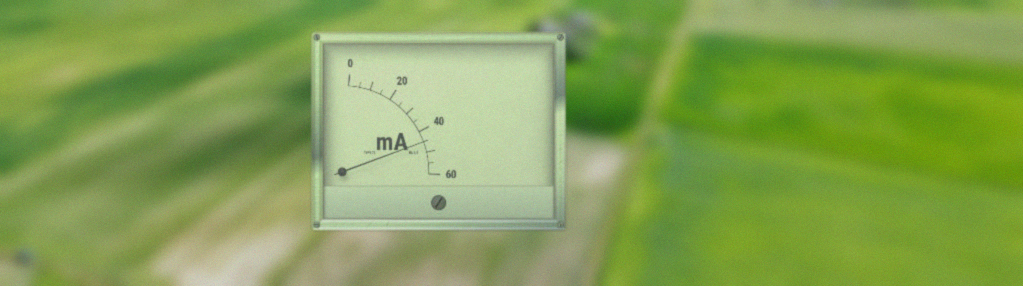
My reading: 45
